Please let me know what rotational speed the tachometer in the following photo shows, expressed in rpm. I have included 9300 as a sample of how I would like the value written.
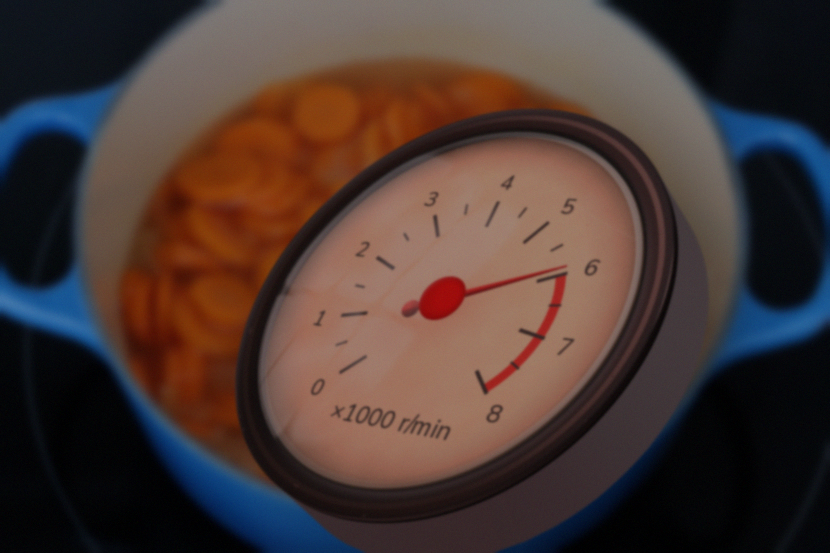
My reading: 6000
